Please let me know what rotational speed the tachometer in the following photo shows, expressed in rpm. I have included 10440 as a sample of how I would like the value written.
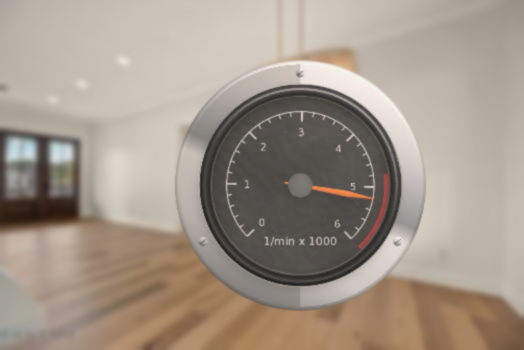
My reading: 5200
